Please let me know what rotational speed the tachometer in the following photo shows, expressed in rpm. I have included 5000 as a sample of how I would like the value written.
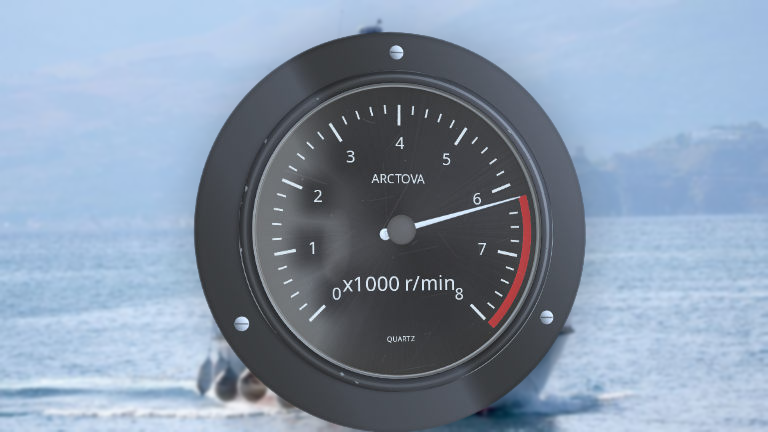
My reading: 6200
